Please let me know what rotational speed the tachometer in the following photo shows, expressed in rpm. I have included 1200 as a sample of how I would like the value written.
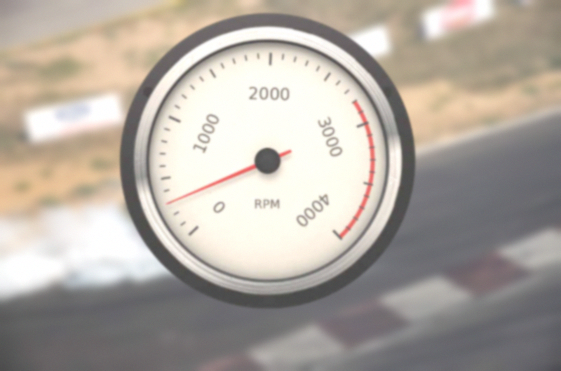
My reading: 300
